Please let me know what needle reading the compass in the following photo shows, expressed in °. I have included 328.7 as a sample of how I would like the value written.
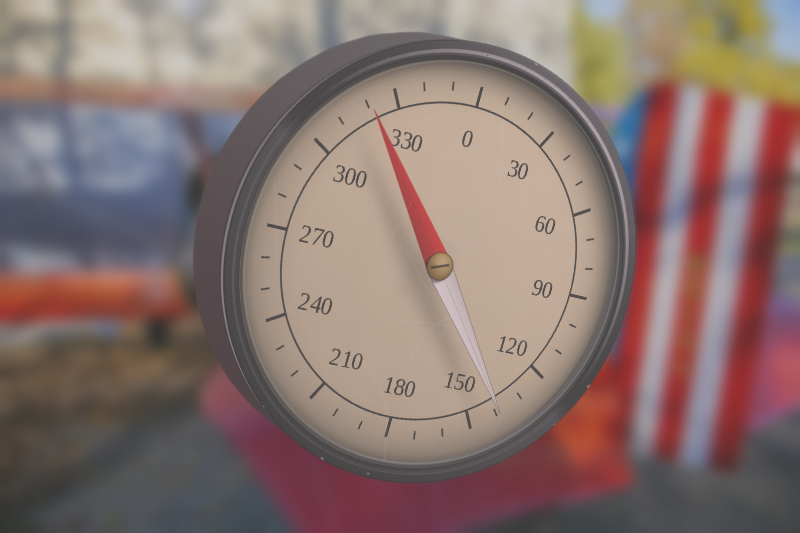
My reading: 320
